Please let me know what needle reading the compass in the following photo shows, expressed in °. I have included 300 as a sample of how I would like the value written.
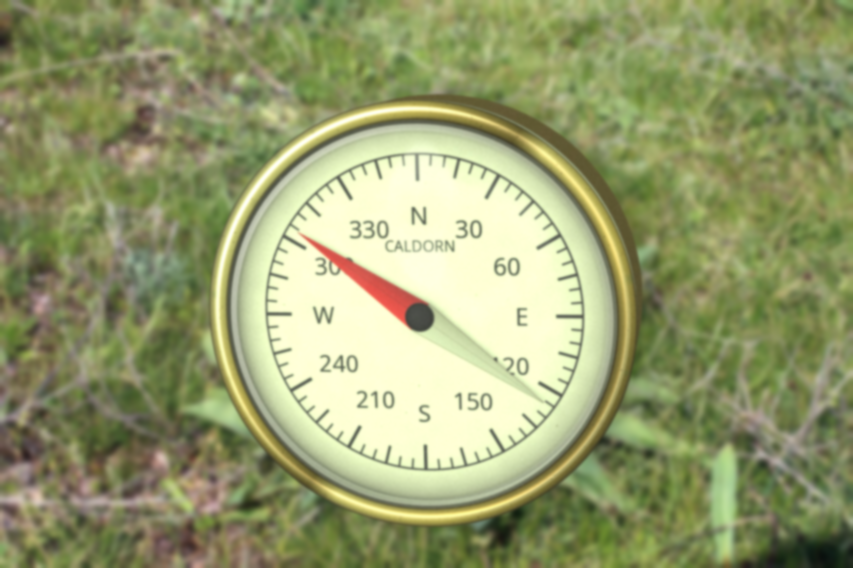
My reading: 305
